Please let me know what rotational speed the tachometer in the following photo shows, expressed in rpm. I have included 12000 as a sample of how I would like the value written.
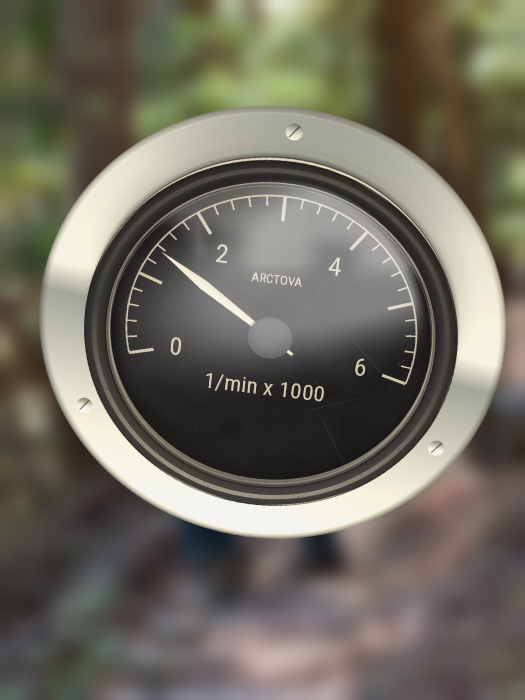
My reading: 1400
